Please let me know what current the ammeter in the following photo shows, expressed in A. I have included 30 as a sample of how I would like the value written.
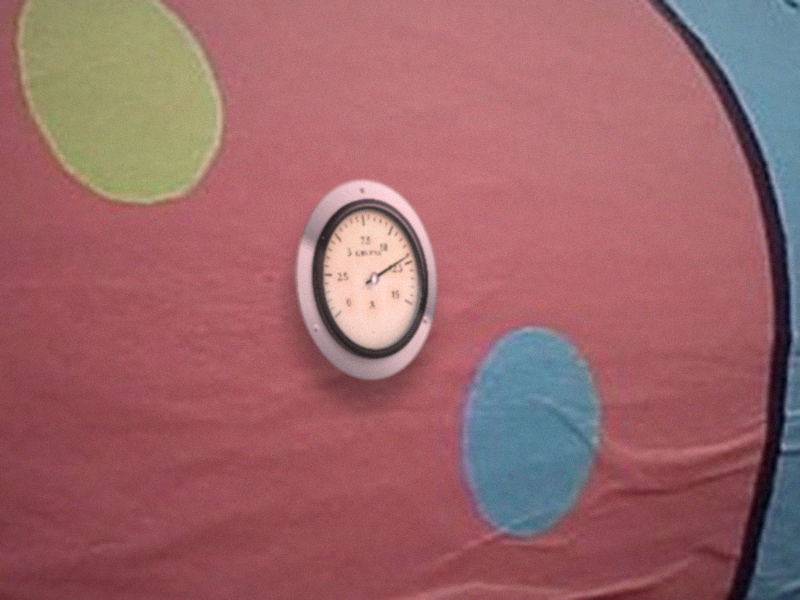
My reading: 12
